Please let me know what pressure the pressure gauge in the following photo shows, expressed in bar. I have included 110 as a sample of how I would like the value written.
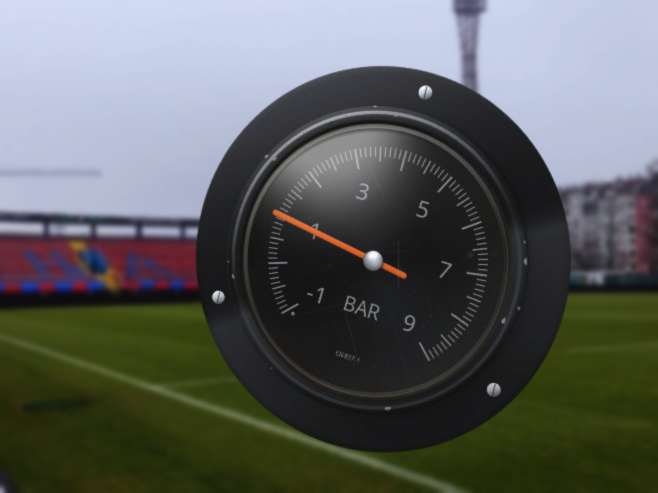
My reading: 1
